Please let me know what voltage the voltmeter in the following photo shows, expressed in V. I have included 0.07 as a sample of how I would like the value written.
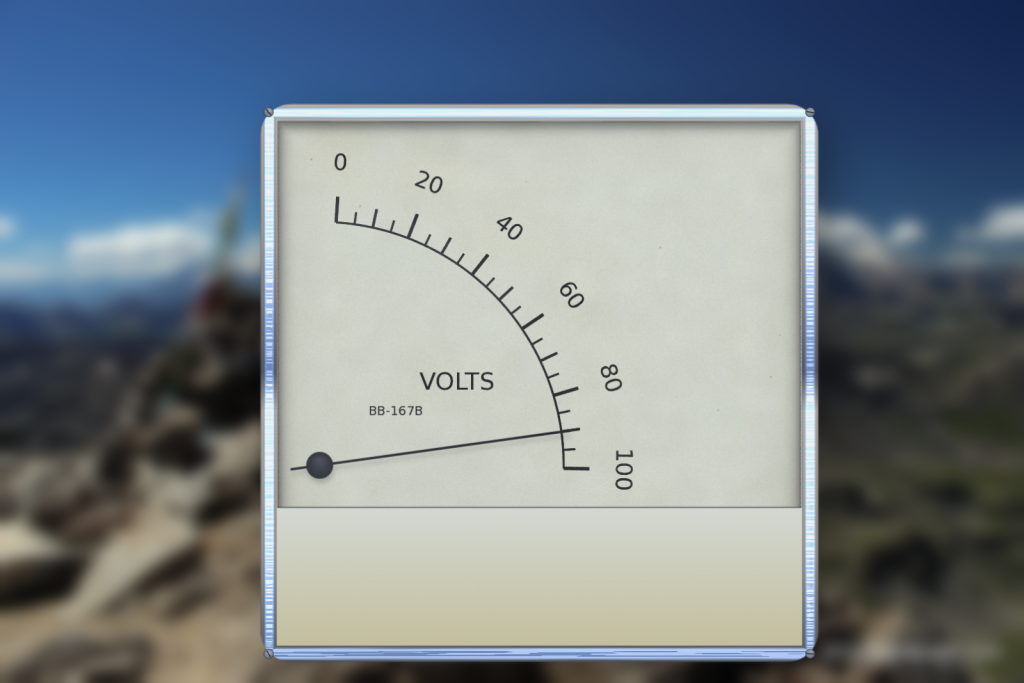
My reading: 90
